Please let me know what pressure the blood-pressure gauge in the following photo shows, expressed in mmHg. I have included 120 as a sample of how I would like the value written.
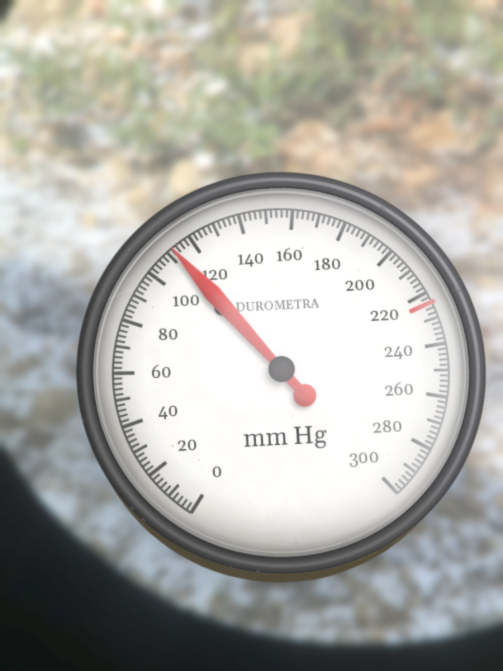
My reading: 112
